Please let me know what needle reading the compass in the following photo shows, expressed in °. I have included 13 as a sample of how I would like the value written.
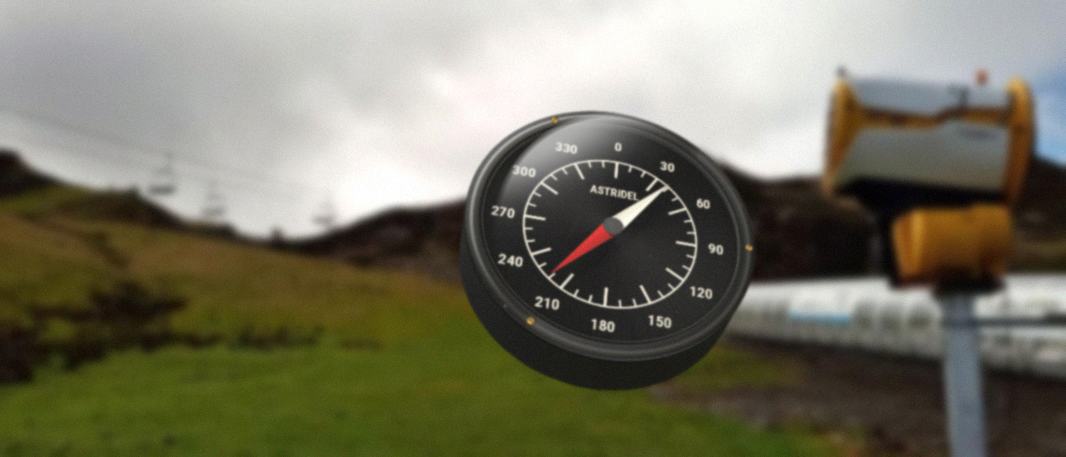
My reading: 220
